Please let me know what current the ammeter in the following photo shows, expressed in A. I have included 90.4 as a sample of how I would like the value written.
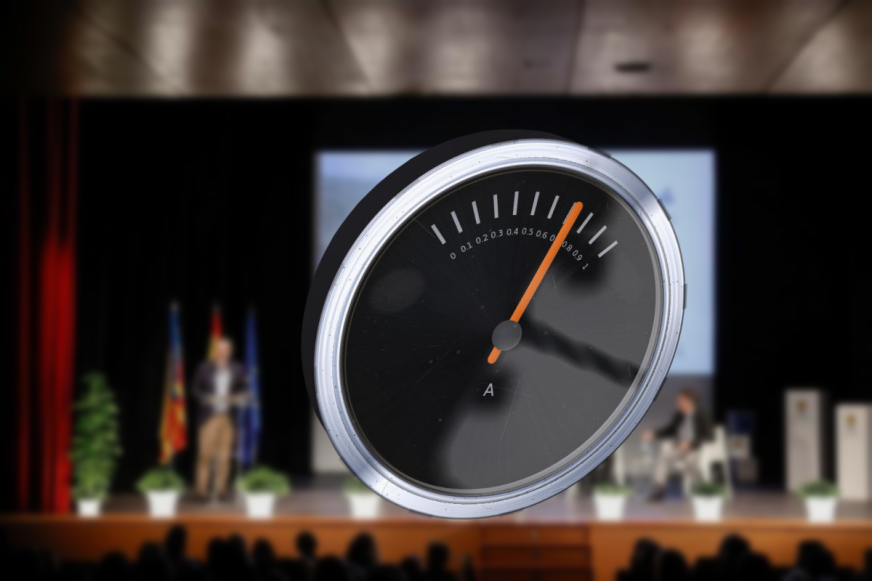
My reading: 0.7
